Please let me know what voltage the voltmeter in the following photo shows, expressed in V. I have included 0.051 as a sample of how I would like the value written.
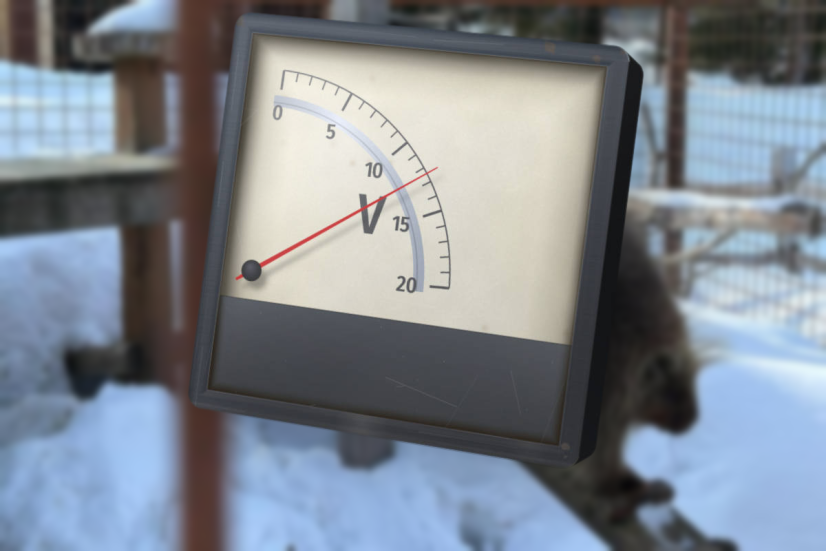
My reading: 12.5
